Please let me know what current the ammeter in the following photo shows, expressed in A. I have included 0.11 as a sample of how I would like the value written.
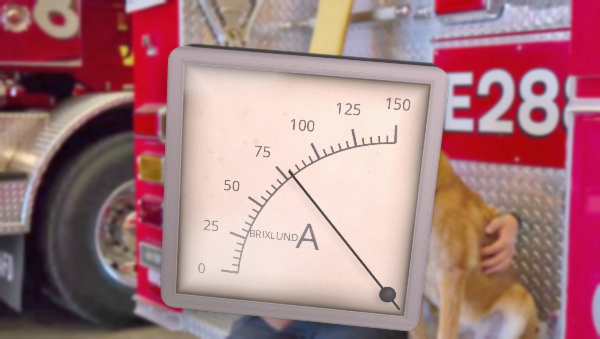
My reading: 80
